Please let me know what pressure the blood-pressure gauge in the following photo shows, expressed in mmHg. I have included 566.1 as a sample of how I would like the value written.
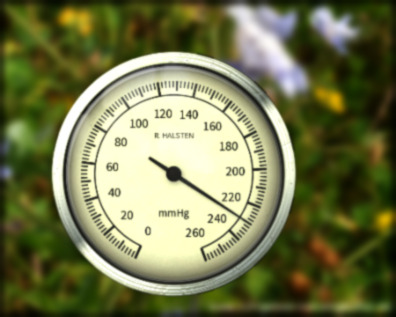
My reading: 230
